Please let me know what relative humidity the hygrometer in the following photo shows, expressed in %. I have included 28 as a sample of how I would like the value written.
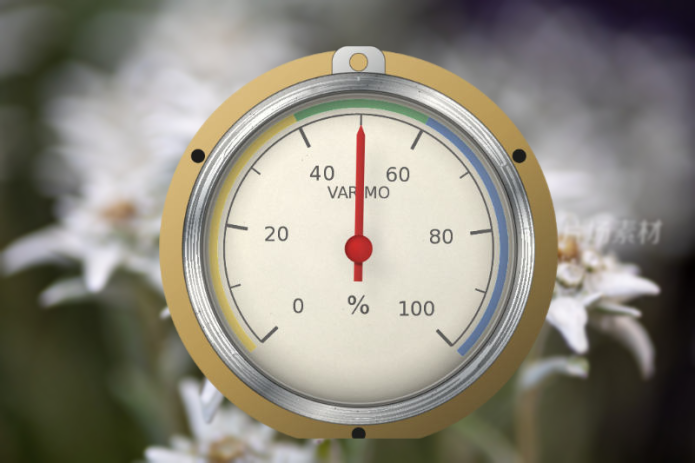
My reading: 50
